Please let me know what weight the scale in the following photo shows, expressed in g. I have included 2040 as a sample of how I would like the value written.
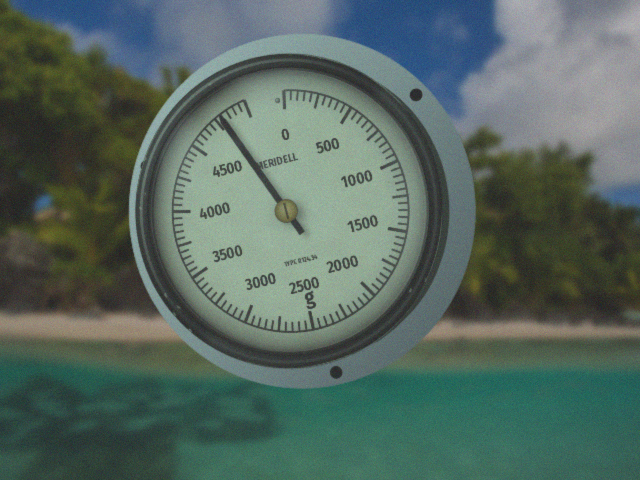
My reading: 4800
